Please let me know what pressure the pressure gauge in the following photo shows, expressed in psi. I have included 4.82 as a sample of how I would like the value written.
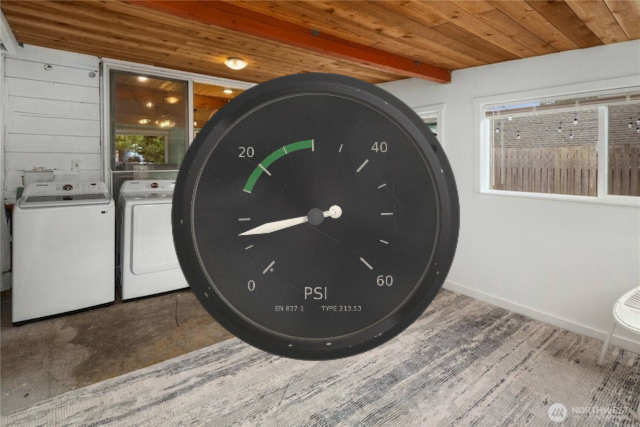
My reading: 7.5
